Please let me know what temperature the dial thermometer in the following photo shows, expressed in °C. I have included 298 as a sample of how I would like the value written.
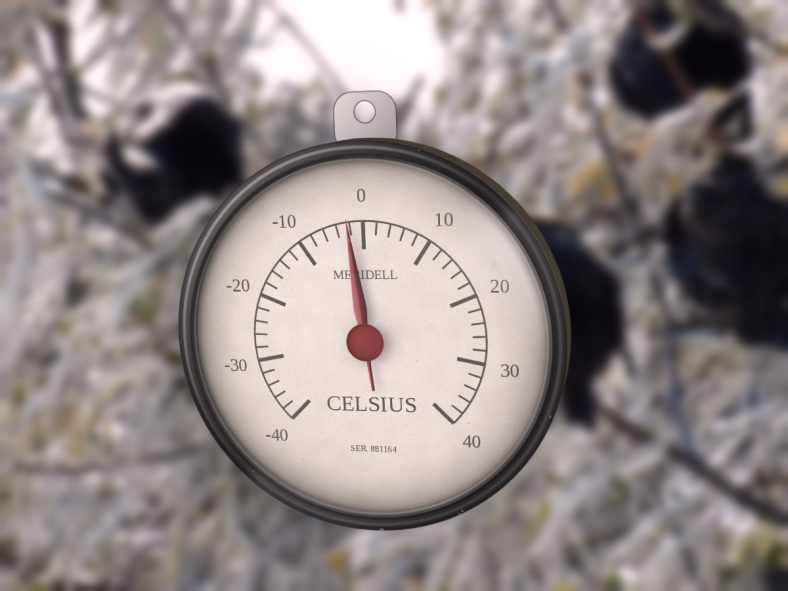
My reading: -2
